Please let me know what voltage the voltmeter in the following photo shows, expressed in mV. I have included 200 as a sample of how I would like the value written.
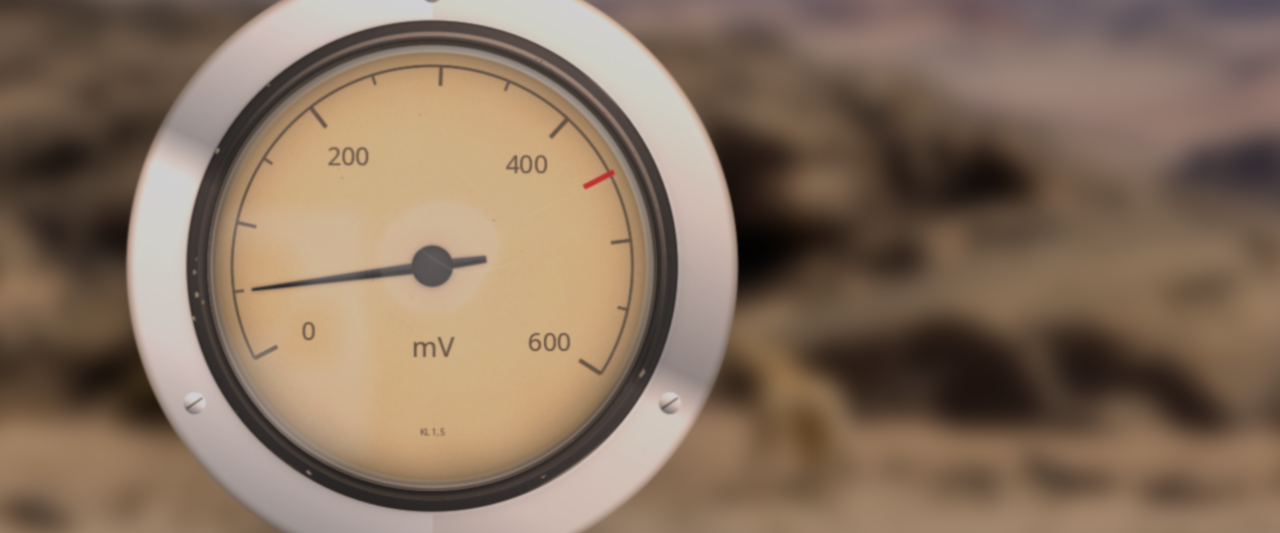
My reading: 50
